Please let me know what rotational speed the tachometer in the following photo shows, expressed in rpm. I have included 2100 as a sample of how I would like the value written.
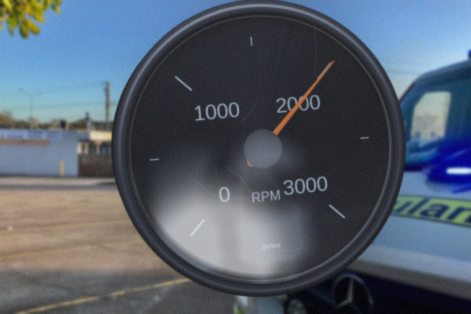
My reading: 2000
